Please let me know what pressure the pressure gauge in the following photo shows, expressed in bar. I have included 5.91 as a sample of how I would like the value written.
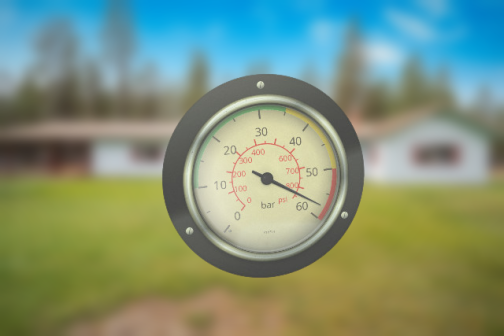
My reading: 57.5
